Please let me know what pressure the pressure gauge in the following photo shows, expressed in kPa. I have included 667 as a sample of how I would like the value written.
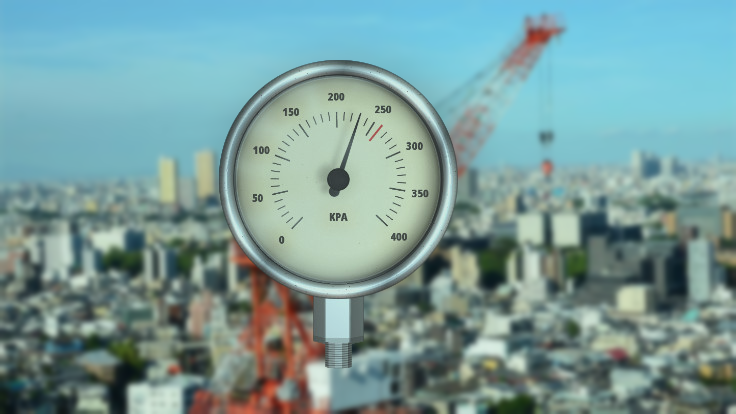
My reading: 230
